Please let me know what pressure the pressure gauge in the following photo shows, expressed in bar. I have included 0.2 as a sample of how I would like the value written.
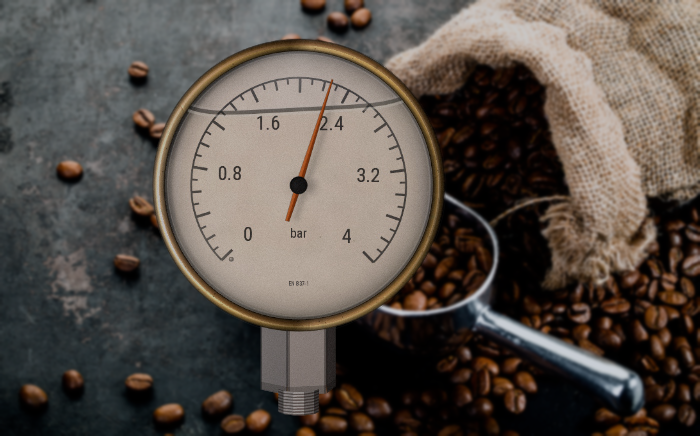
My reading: 2.25
